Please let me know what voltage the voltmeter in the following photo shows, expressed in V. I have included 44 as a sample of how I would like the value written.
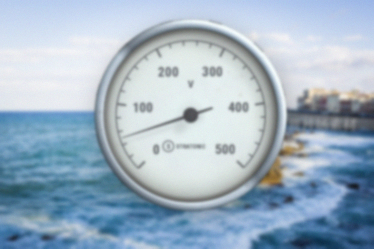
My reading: 50
